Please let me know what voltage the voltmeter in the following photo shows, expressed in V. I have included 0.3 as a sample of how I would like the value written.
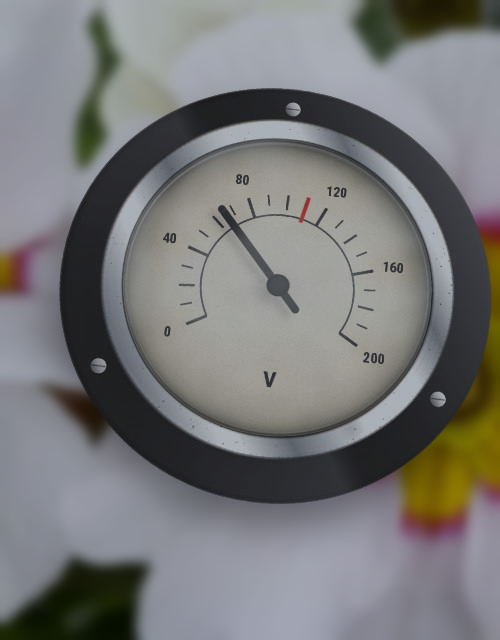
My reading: 65
